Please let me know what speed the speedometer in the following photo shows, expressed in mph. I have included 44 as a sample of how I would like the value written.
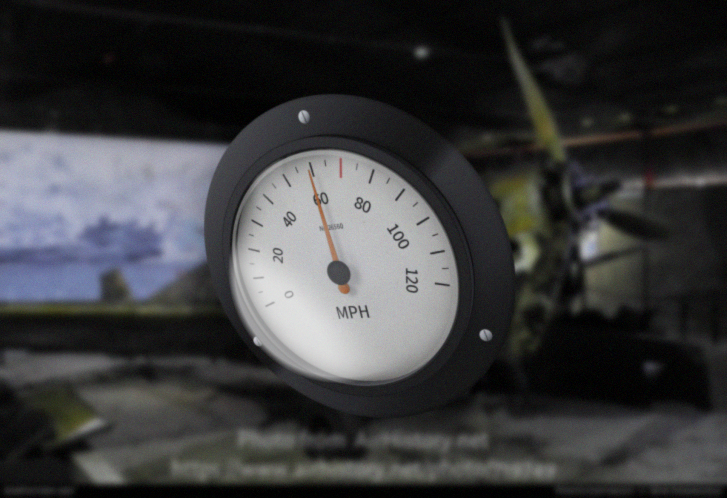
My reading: 60
